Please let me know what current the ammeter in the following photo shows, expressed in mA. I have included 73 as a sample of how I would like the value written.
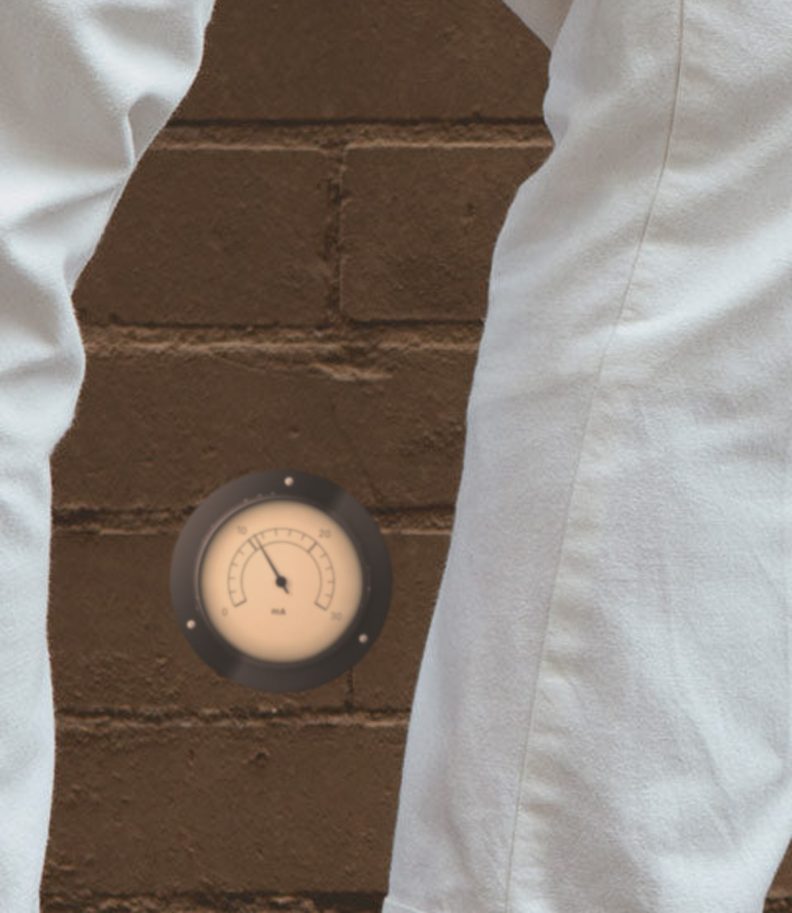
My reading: 11
